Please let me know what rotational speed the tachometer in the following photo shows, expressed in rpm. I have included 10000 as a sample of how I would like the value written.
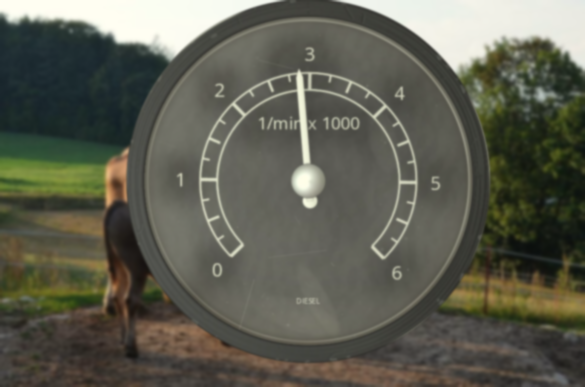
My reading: 2875
